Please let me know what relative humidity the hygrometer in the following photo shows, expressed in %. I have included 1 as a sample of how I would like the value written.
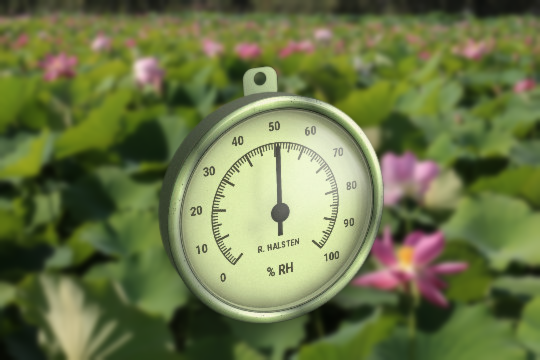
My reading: 50
